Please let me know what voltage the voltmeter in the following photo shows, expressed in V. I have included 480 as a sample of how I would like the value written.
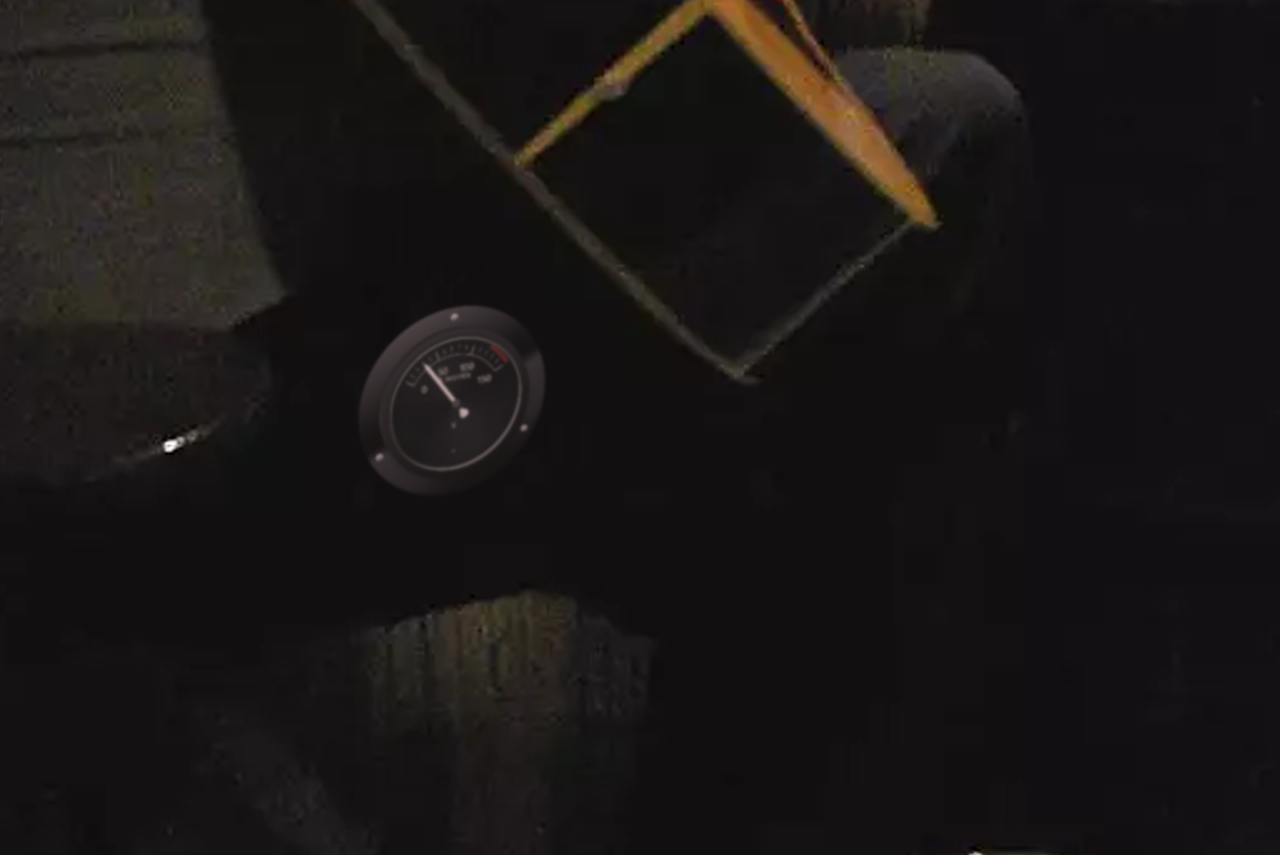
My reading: 30
